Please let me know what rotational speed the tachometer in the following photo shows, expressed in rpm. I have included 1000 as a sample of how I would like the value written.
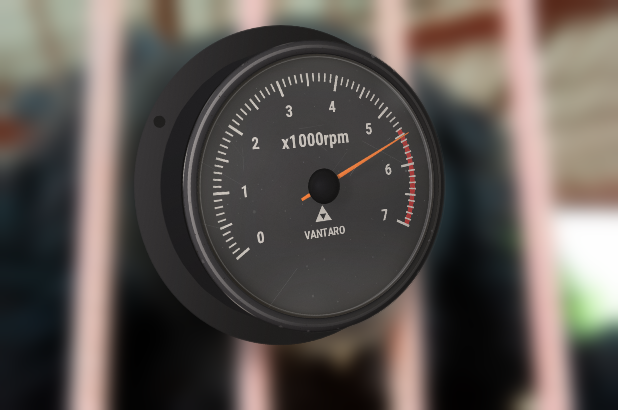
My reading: 5500
